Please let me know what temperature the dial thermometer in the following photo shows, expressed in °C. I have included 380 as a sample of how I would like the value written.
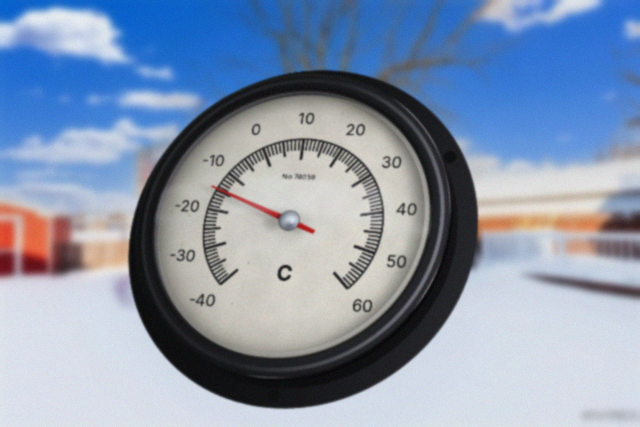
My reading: -15
